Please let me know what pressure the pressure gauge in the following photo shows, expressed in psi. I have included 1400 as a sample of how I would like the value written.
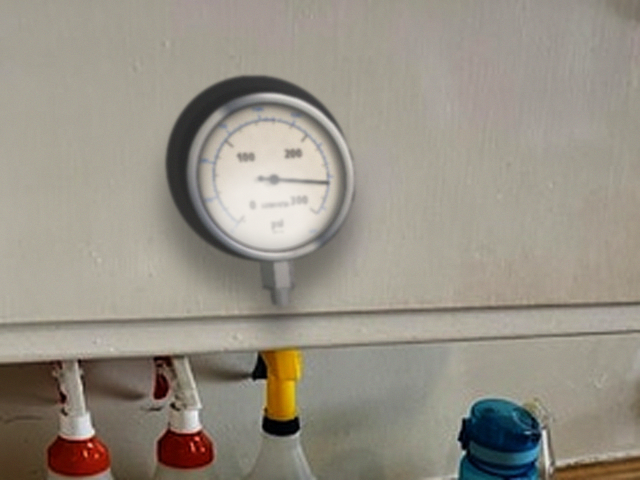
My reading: 260
